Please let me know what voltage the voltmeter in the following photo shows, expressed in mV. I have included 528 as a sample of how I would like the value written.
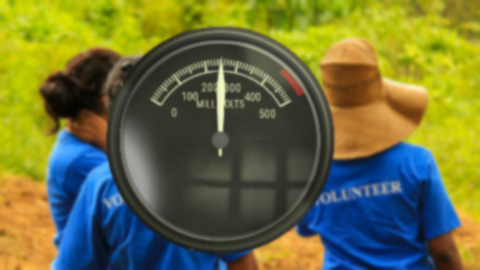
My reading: 250
